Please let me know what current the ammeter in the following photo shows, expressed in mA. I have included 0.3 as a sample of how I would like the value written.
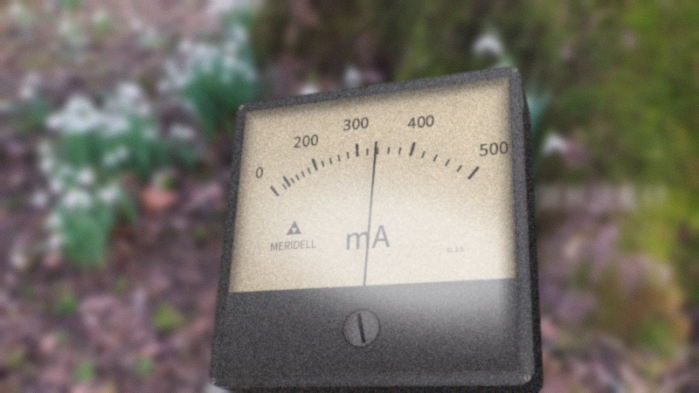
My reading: 340
